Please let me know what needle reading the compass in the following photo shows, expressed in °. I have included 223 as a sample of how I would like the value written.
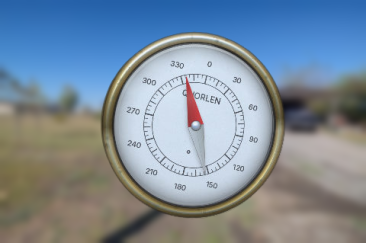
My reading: 335
